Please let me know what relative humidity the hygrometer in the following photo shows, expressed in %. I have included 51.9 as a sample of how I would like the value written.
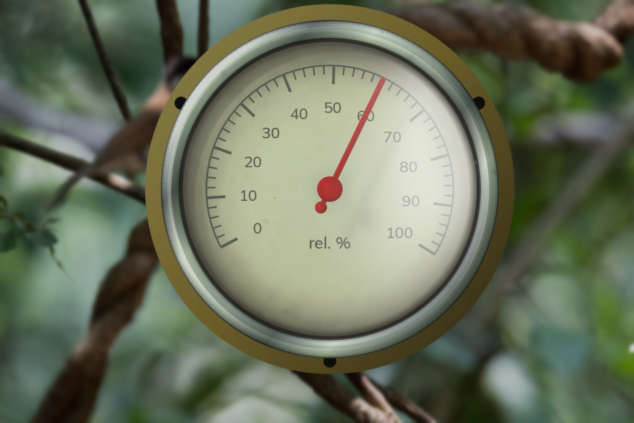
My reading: 60
